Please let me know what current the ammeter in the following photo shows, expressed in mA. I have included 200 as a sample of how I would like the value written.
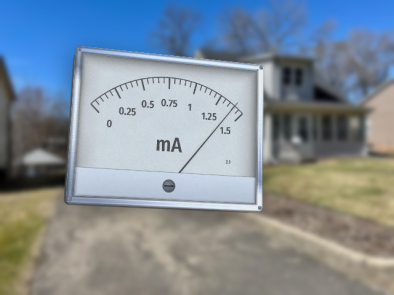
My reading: 1.4
